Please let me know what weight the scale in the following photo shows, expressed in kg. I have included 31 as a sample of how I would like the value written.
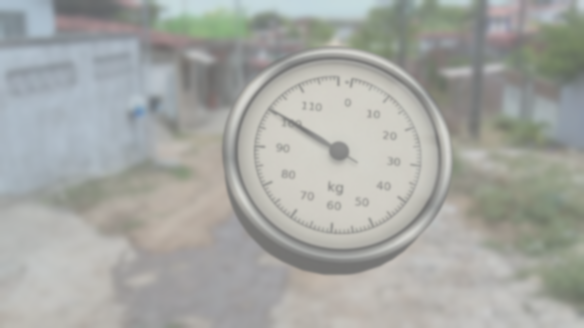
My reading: 100
